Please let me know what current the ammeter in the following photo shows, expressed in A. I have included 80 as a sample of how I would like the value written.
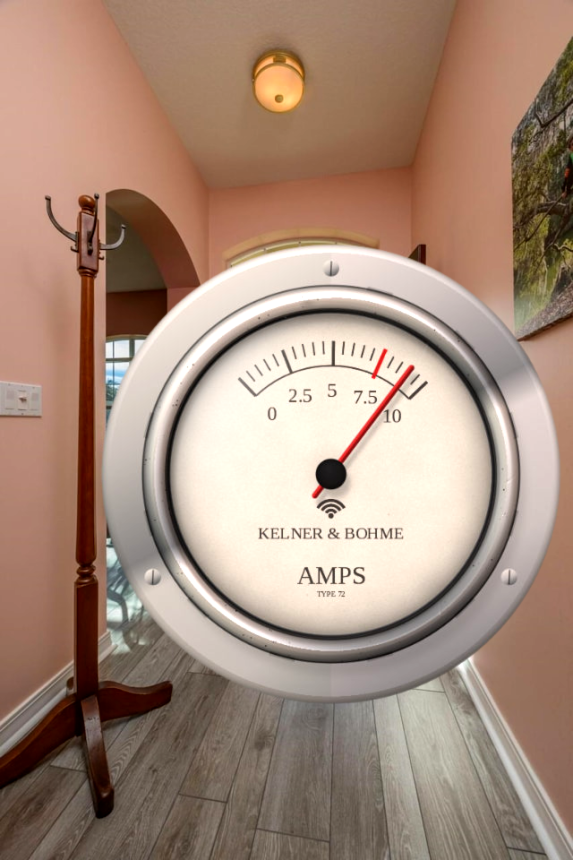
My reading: 9
